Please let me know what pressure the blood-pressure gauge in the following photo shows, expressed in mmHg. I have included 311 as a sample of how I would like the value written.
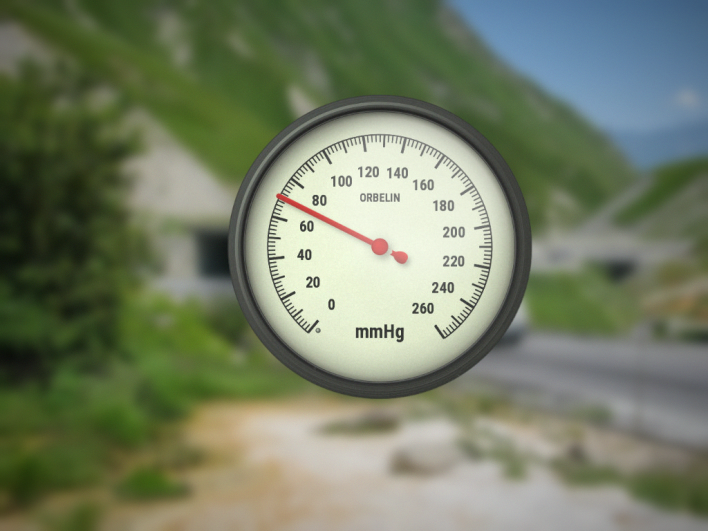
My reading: 70
